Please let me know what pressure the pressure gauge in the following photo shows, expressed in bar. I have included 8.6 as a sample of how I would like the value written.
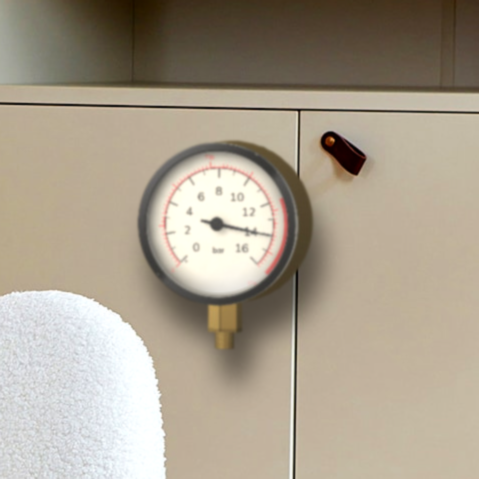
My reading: 14
